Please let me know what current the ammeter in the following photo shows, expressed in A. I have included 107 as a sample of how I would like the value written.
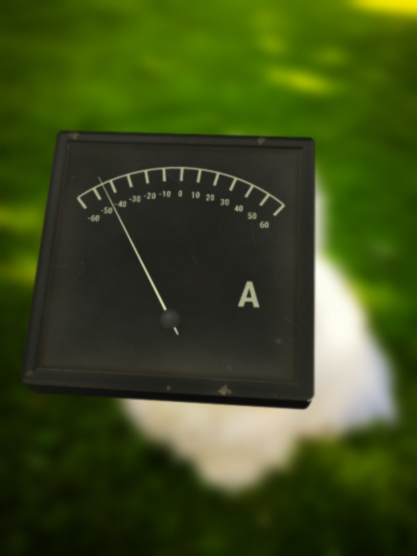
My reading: -45
